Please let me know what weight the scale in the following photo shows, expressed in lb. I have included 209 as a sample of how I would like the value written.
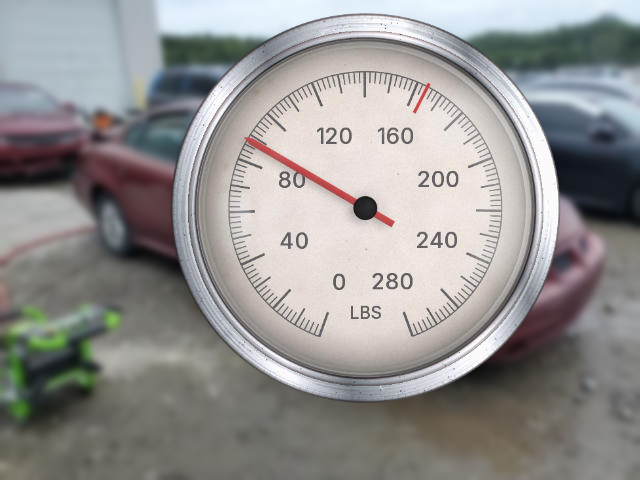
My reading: 88
